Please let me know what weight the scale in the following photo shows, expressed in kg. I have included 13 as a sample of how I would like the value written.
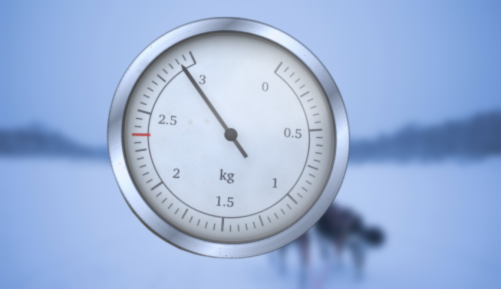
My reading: 2.9
